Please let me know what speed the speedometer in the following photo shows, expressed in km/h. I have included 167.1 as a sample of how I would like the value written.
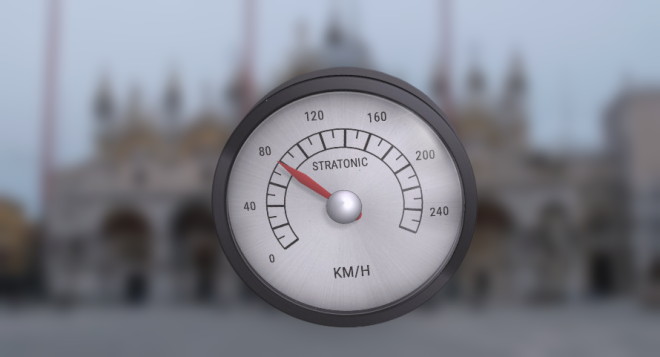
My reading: 80
